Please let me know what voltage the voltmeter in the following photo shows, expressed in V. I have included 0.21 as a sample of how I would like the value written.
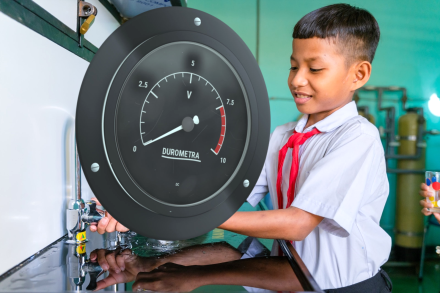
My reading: 0
